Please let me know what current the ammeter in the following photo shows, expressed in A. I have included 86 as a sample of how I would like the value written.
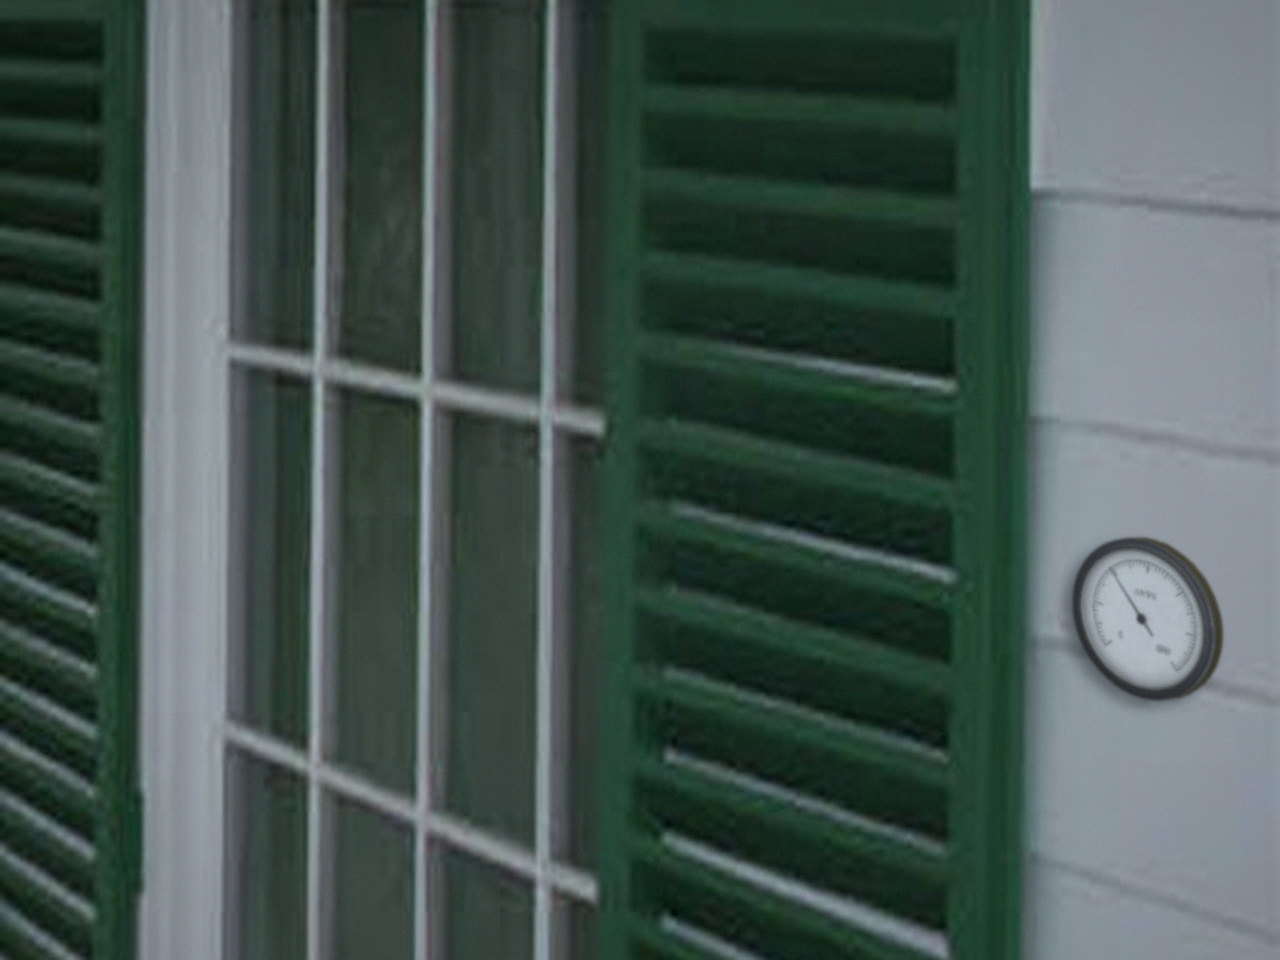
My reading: 200
